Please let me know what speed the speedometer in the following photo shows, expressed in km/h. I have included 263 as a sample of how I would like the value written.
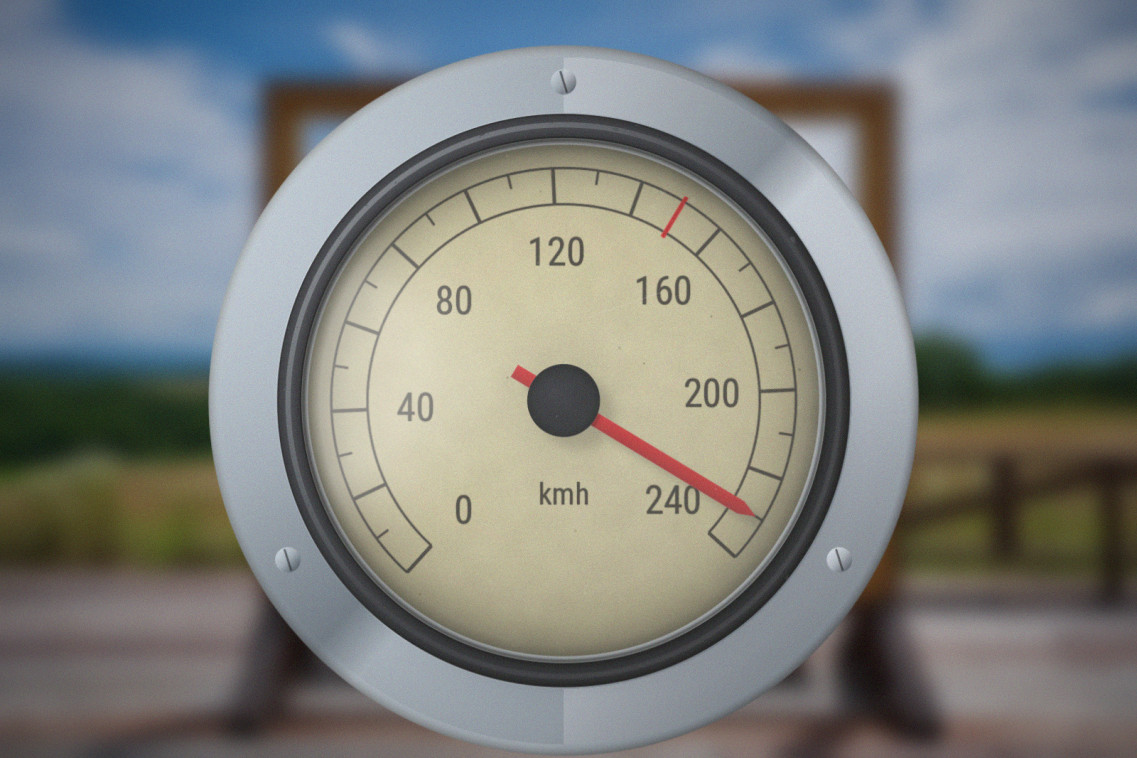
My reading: 230
